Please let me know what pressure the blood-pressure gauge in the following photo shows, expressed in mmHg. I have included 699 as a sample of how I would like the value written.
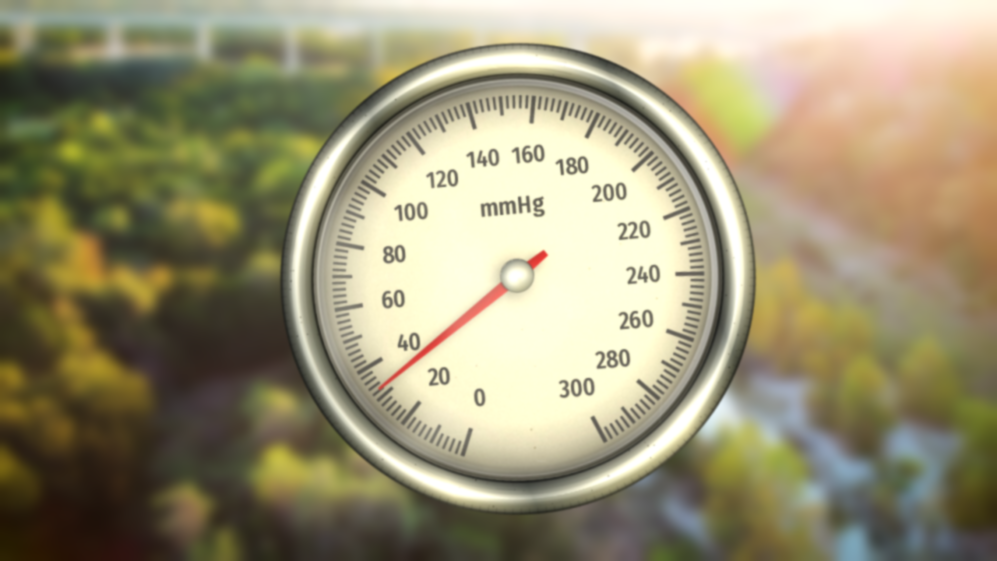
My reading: 32
